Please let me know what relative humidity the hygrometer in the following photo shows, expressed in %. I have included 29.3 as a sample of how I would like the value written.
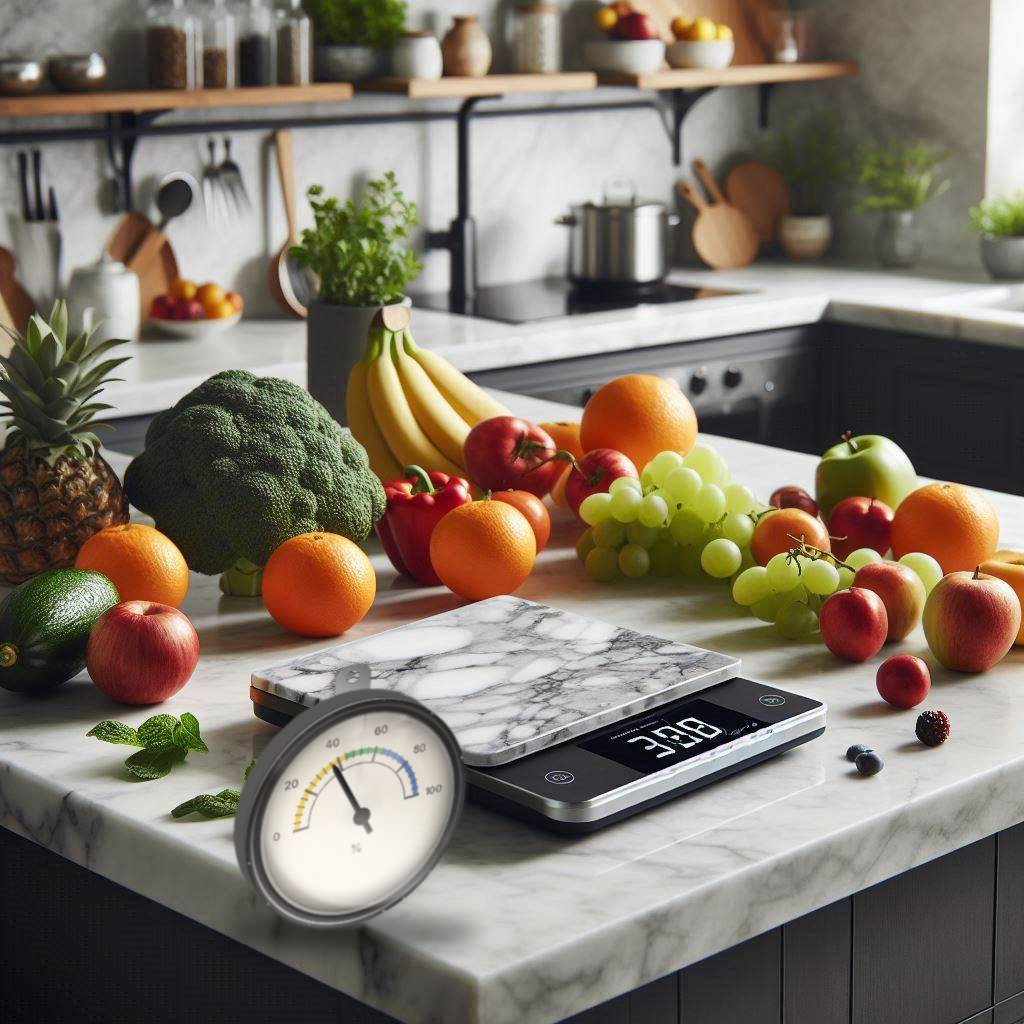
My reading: 36
